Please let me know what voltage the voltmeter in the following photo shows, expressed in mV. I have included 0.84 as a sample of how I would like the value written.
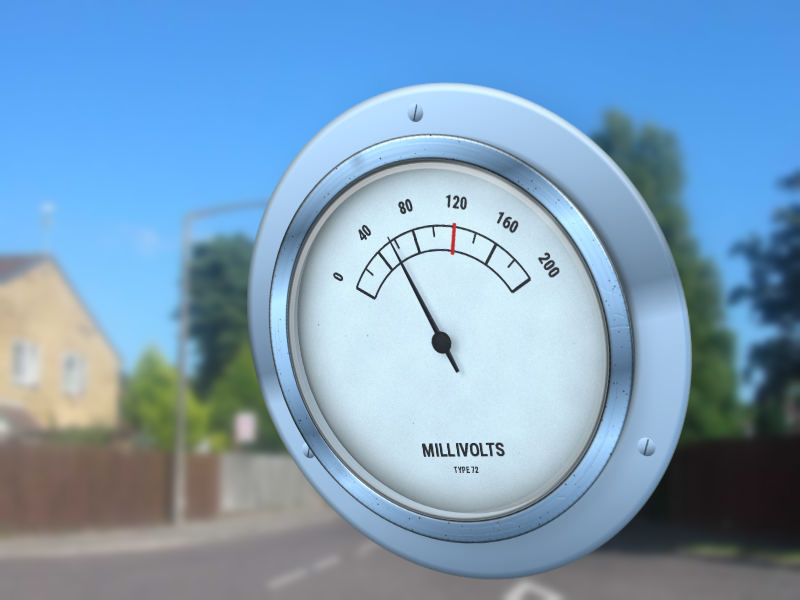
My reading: 60
